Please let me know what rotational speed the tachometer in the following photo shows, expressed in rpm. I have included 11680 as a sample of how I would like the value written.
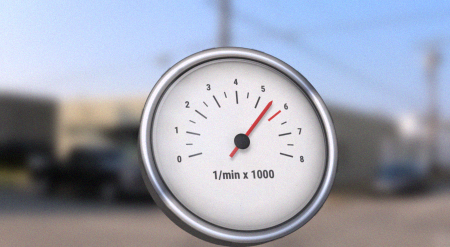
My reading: 5500
